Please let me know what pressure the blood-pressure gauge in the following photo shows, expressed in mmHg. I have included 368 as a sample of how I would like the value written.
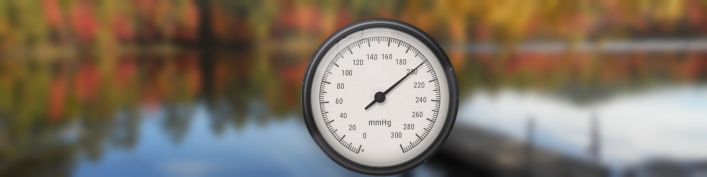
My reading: 200
